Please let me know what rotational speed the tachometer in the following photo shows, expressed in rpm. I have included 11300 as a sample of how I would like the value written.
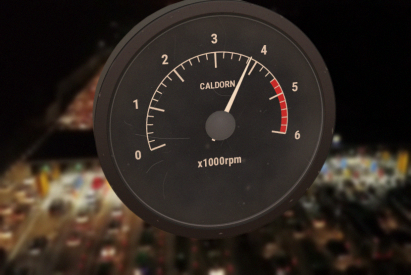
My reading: 3800
